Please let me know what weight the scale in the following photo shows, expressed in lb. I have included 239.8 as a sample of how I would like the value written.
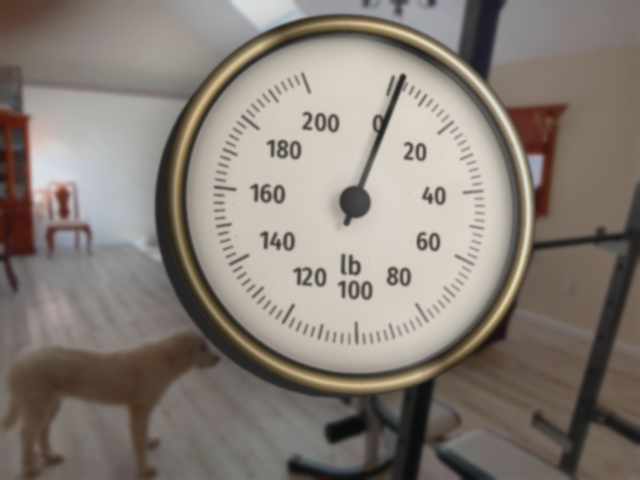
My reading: 2
